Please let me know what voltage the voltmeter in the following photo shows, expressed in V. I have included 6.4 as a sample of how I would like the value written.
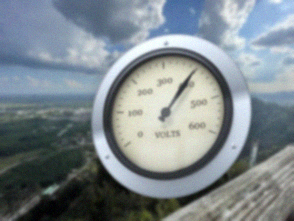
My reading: 400
